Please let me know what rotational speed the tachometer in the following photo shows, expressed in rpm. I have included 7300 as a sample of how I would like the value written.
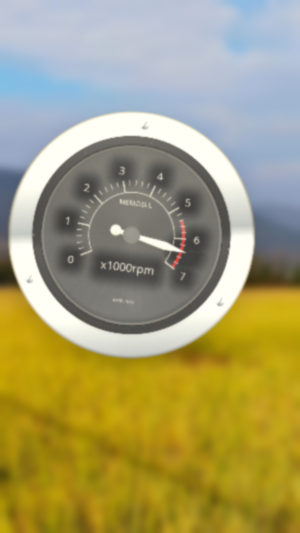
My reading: 6400
